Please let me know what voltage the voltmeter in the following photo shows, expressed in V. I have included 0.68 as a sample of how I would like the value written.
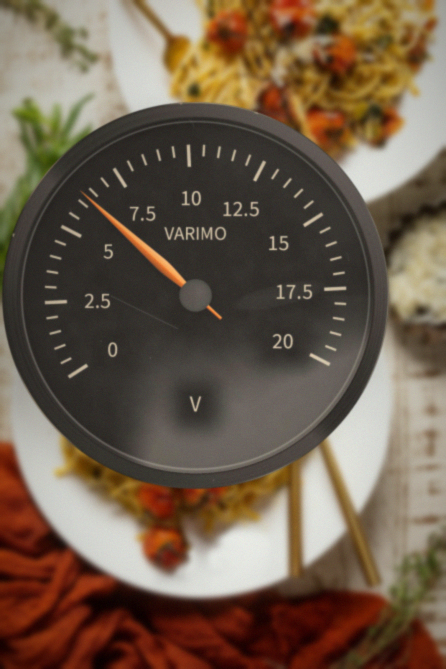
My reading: 6.25
